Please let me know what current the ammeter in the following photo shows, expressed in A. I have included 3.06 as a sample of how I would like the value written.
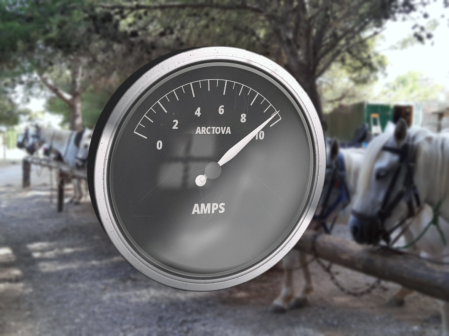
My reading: 9.5
